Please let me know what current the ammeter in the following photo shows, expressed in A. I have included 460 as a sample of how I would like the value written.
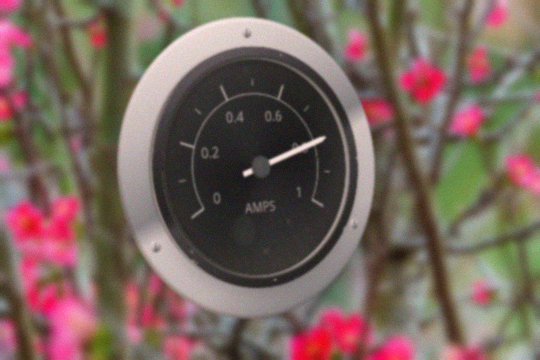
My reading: 0.8
